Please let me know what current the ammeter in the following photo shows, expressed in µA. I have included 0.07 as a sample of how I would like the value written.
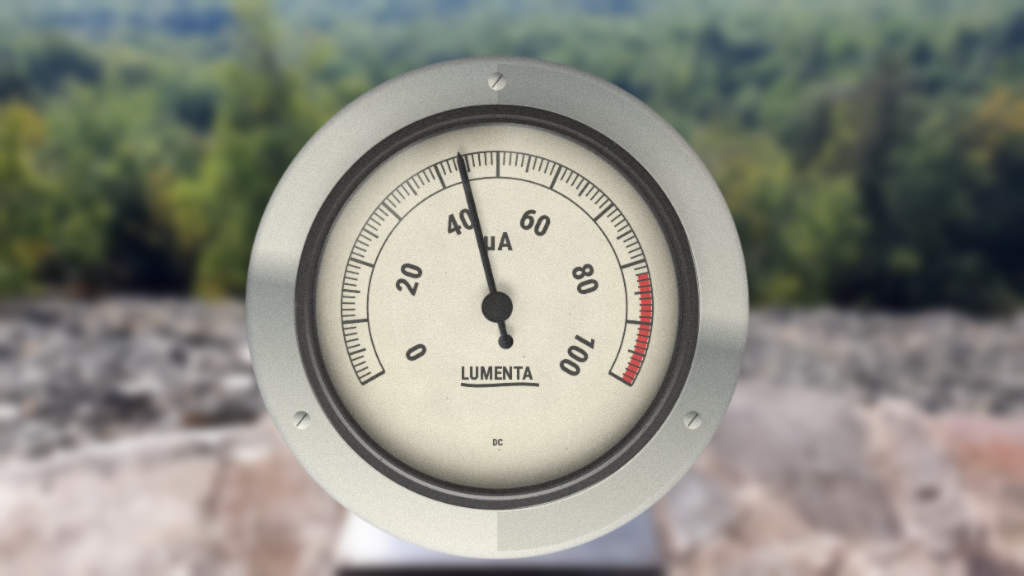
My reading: 44
